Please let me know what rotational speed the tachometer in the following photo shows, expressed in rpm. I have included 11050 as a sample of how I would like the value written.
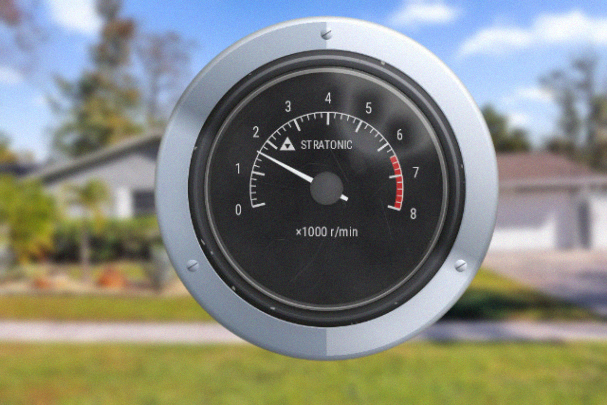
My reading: 1600
